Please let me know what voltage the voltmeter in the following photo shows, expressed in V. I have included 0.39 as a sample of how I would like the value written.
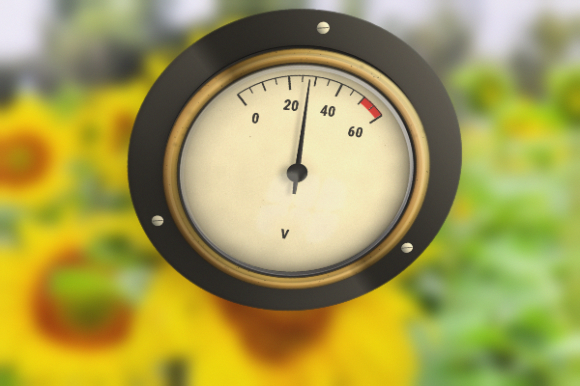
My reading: 27.5
